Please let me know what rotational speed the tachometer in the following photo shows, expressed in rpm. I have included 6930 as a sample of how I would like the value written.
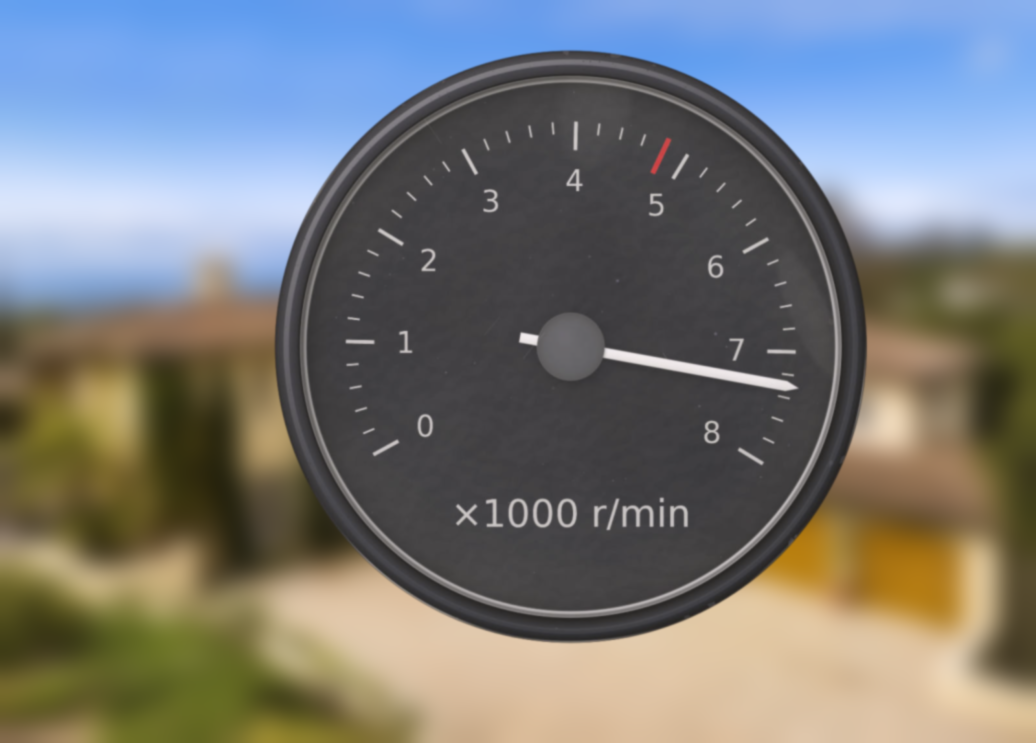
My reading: 7300
